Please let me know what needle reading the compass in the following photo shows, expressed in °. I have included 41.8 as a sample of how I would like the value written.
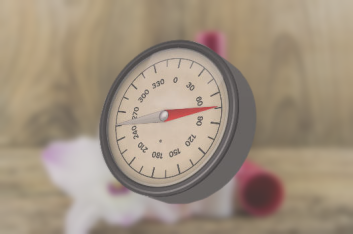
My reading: 75
